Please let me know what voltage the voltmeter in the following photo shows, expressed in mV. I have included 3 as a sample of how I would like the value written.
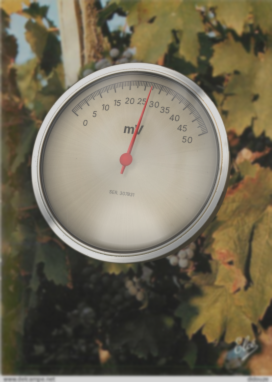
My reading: 27.5
